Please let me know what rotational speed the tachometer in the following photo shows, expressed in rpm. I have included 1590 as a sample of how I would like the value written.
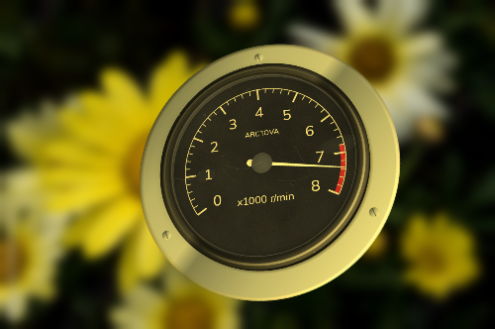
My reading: 7400
